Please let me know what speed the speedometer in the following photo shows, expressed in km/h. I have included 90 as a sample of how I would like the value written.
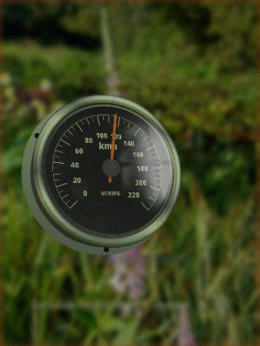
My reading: 115
